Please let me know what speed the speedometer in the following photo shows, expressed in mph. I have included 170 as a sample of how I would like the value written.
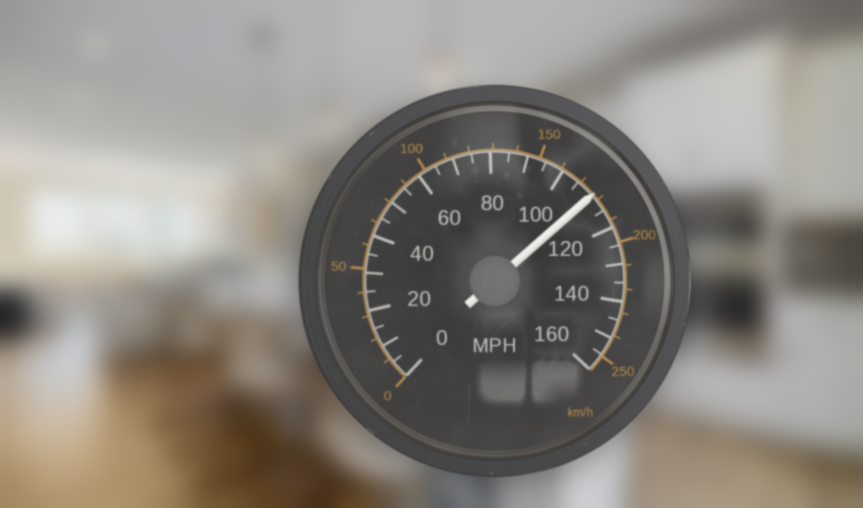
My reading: 110
